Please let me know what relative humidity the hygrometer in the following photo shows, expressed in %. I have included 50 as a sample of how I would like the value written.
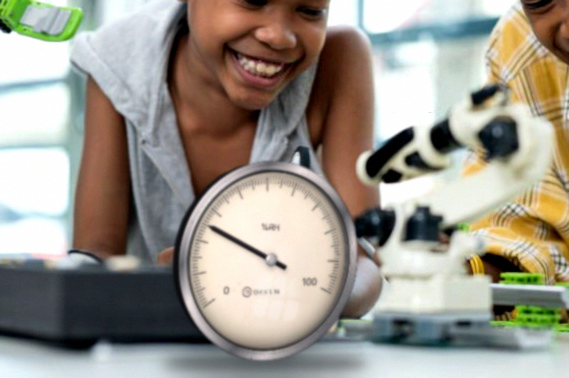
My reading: 25
